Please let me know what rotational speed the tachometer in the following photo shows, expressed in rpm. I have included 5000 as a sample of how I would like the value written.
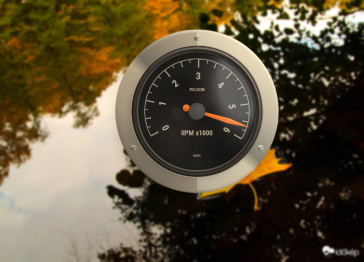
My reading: 5625
